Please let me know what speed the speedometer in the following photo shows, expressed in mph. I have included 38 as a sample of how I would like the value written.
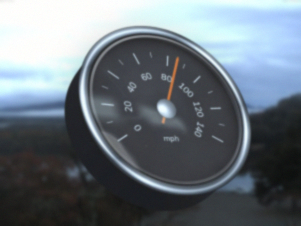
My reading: 85
